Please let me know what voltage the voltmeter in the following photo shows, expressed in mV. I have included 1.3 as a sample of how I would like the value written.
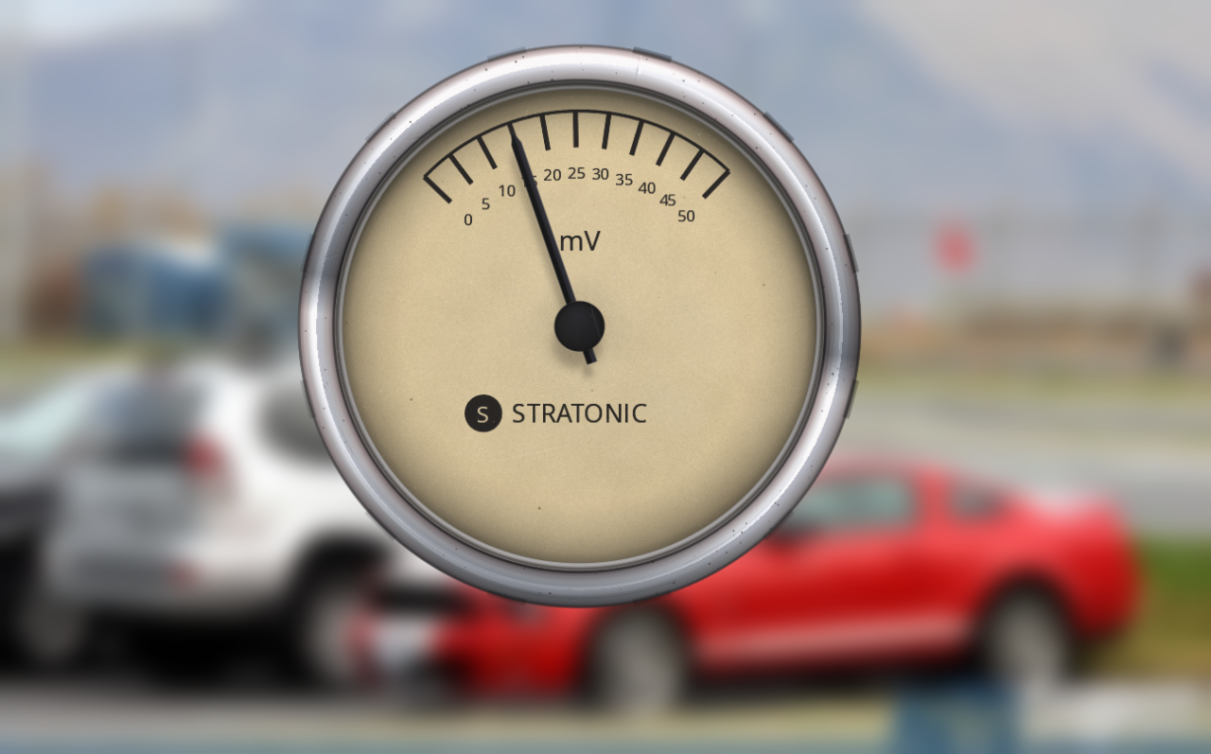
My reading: 15
